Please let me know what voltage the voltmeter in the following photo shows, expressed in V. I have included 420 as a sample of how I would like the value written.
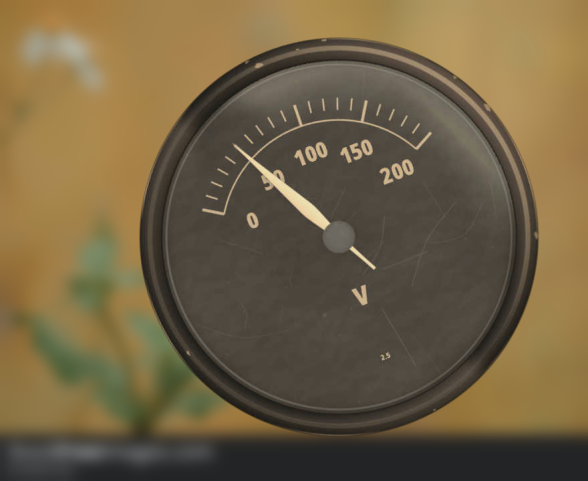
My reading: 50
